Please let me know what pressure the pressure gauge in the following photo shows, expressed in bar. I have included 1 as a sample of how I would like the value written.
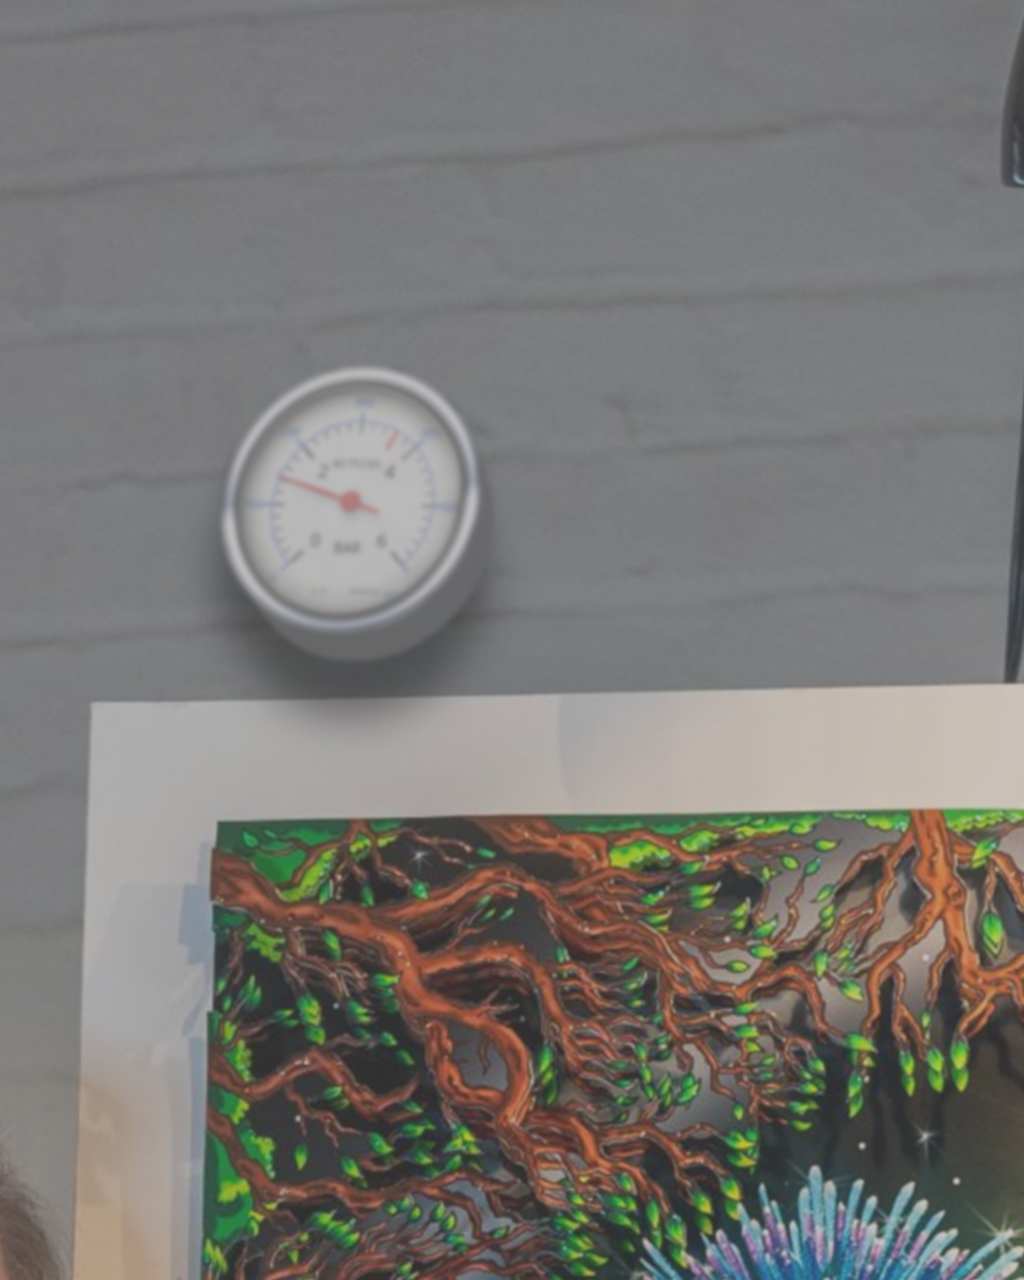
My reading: 1.4
